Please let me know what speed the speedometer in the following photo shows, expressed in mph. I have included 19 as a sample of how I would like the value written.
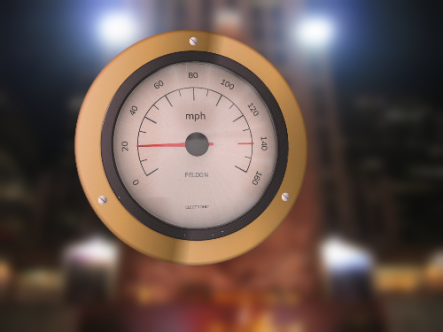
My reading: 20
